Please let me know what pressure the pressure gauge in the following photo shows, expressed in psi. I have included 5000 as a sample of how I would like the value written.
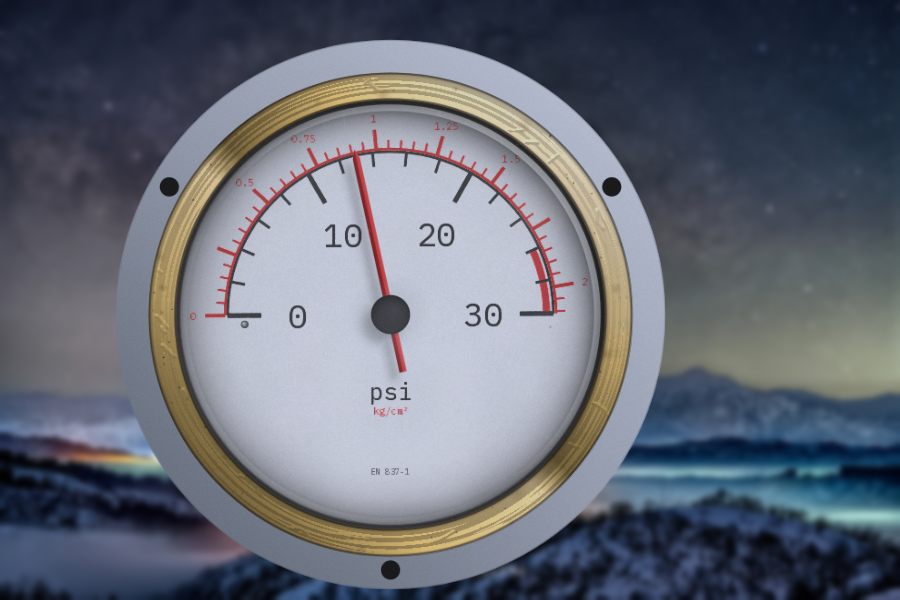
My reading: 13
